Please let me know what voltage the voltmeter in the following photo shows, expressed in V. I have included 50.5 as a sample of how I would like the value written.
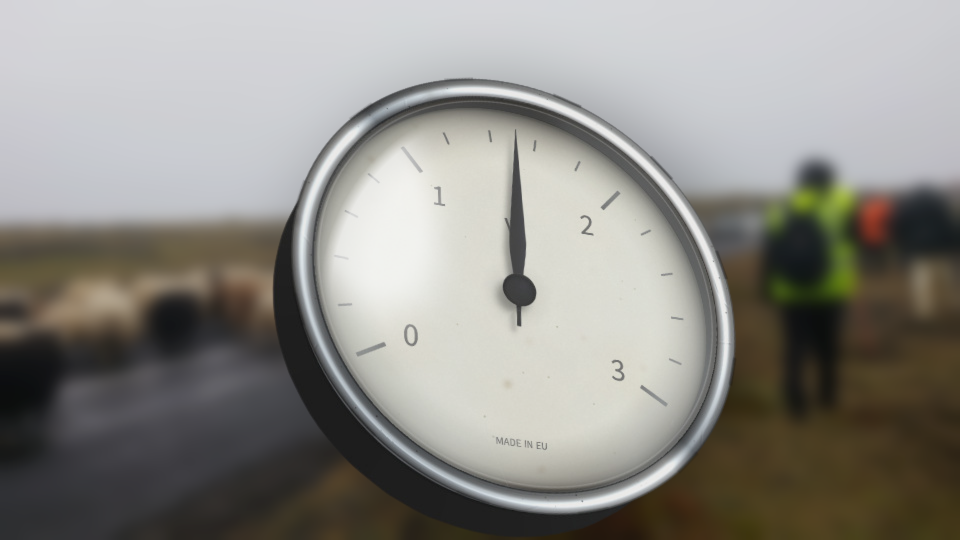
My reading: 1.5
